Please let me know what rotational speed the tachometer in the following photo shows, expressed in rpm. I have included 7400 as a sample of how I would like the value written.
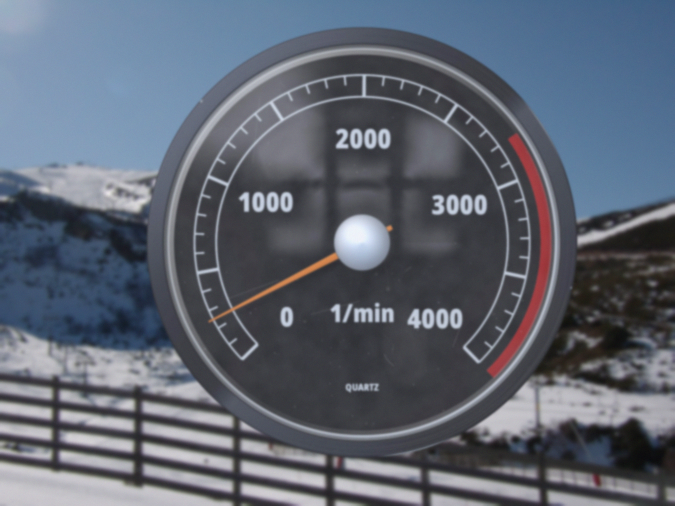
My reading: 250
